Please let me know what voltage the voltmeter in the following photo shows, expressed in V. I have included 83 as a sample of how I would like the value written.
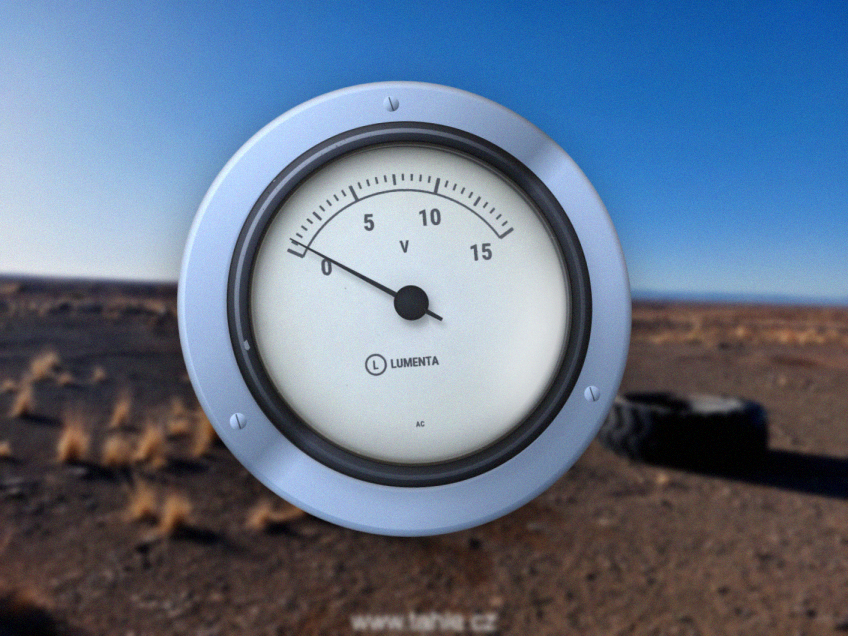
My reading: 0.5
